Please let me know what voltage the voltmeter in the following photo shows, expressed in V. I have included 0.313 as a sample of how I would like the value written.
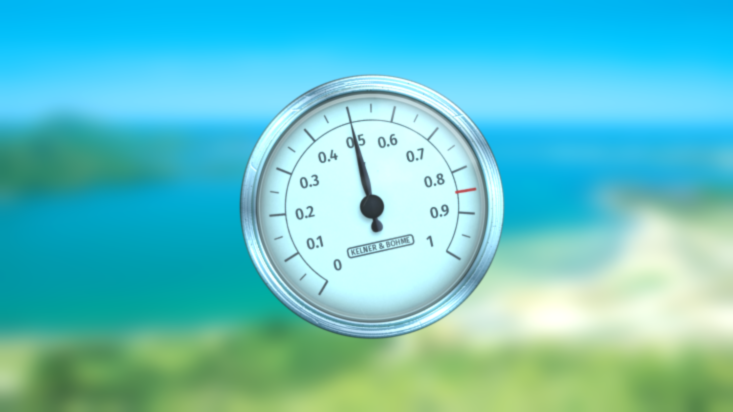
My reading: 0.5
